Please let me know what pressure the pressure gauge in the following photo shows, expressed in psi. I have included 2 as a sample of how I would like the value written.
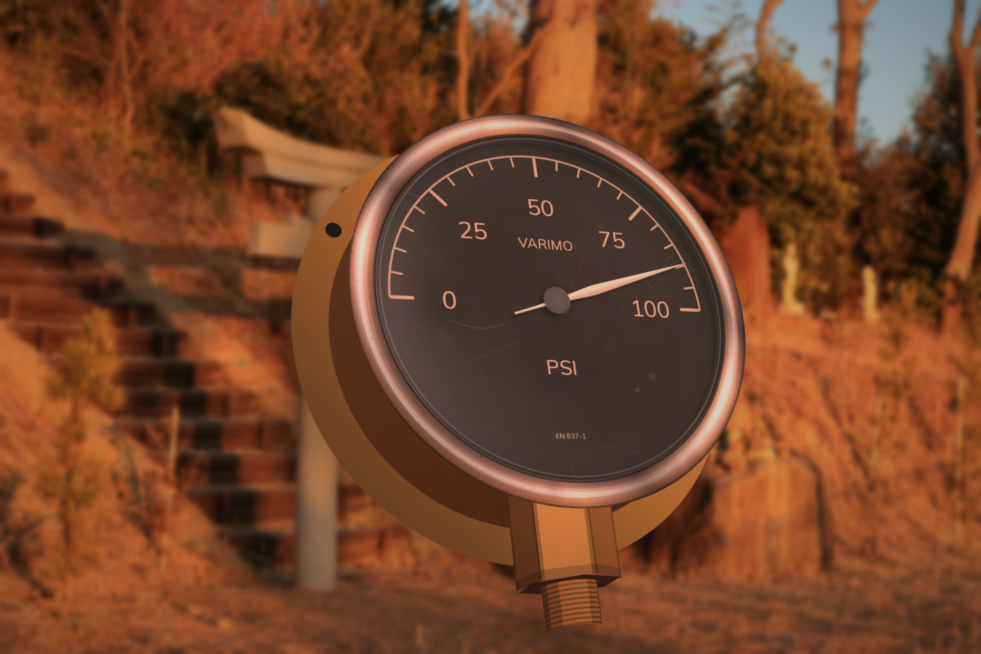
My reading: 90
